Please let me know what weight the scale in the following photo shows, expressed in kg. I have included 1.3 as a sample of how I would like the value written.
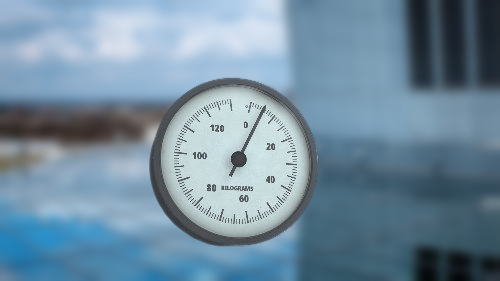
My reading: 5
